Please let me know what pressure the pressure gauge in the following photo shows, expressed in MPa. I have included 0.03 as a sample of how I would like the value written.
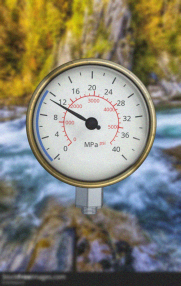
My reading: 11
